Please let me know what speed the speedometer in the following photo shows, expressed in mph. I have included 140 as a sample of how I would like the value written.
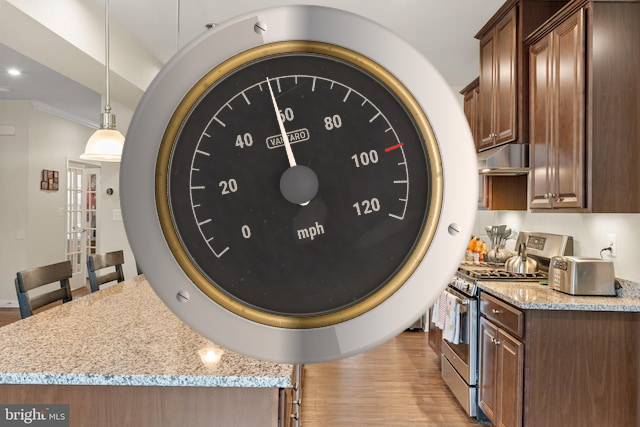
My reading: 57.5
